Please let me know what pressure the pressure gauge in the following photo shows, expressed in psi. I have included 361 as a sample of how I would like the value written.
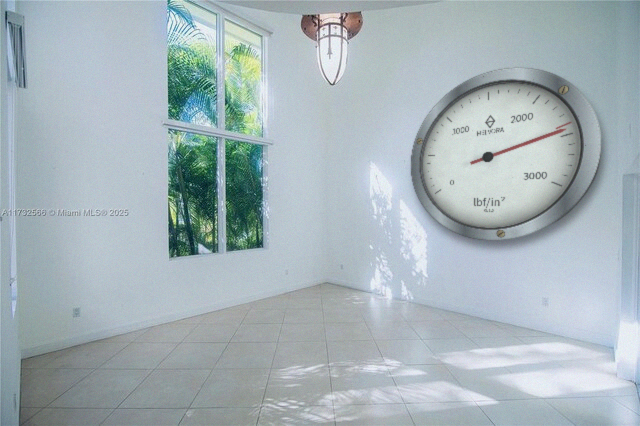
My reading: 2450
